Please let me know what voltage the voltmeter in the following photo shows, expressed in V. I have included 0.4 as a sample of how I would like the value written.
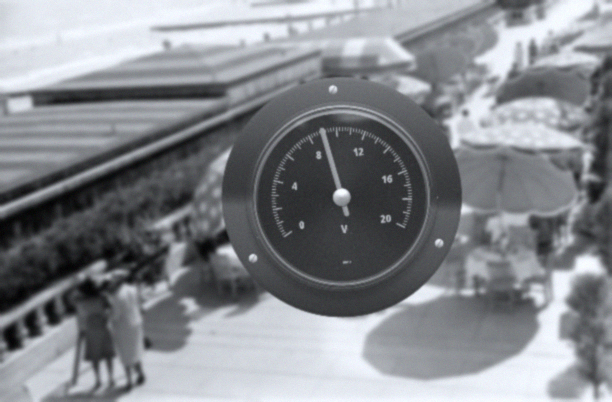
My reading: 9
